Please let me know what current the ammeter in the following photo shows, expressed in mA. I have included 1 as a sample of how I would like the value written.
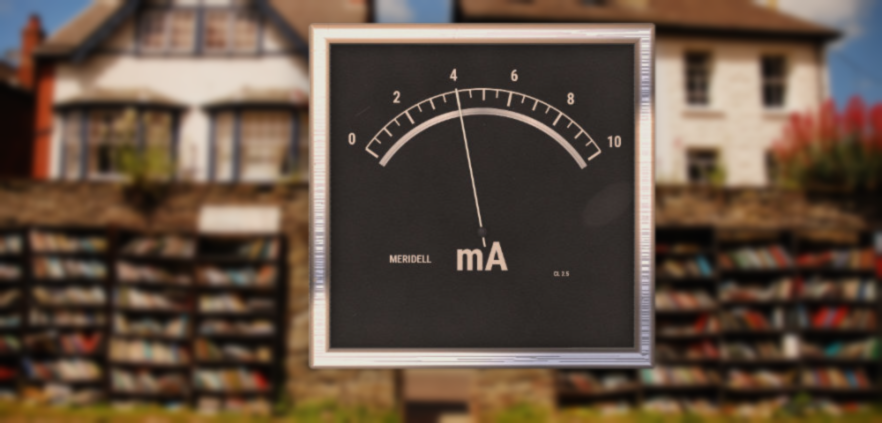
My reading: 4
